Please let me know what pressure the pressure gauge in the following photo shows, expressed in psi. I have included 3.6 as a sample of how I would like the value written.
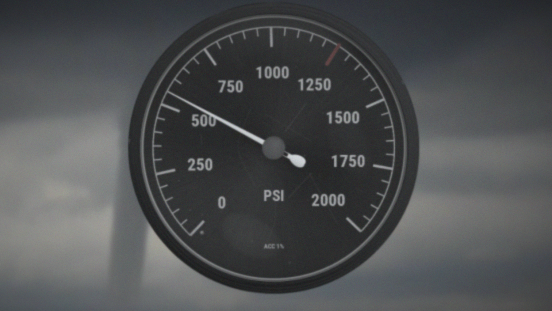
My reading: 550
